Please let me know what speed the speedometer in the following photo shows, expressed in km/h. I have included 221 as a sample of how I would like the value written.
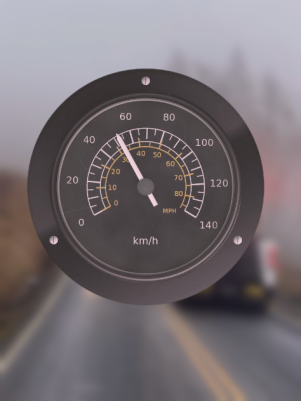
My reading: 52.5
